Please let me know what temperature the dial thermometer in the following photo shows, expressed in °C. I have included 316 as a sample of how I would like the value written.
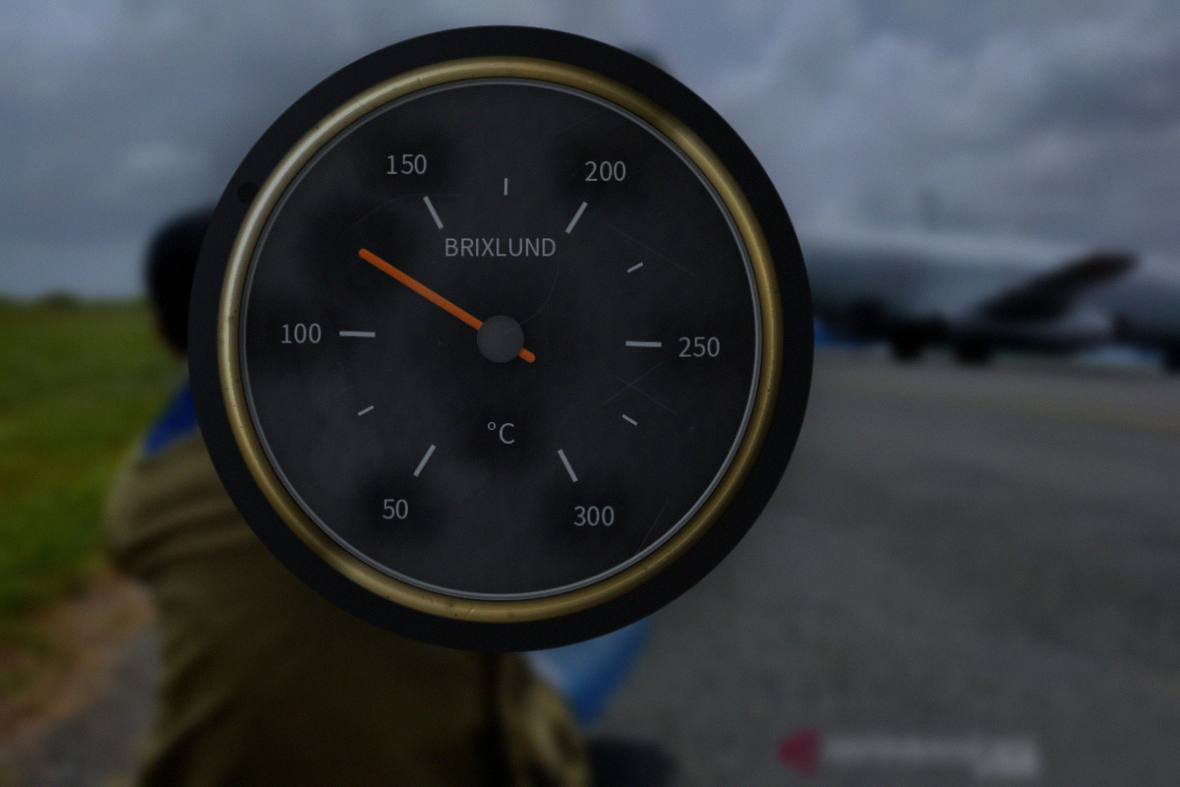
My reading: 125
